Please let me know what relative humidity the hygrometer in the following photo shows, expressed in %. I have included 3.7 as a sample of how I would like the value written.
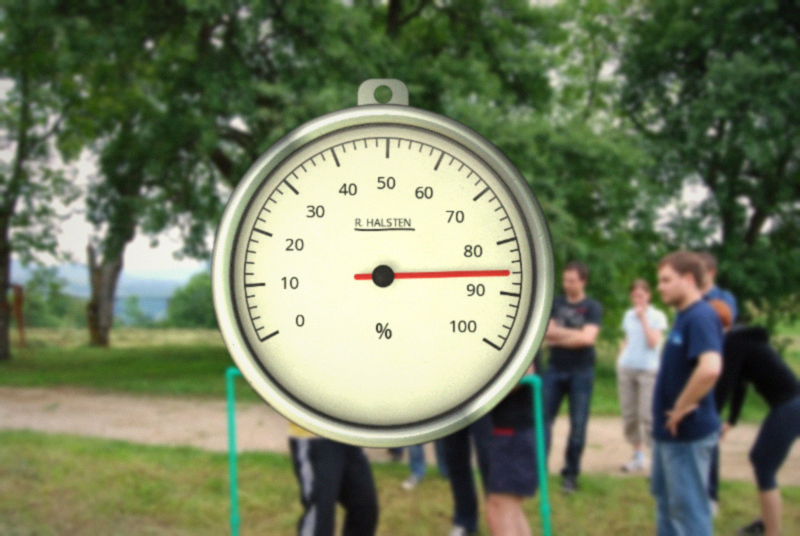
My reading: 86
